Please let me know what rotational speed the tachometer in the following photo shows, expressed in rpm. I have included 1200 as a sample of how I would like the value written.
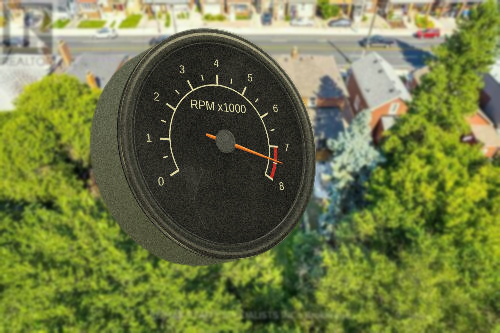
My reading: 7500
